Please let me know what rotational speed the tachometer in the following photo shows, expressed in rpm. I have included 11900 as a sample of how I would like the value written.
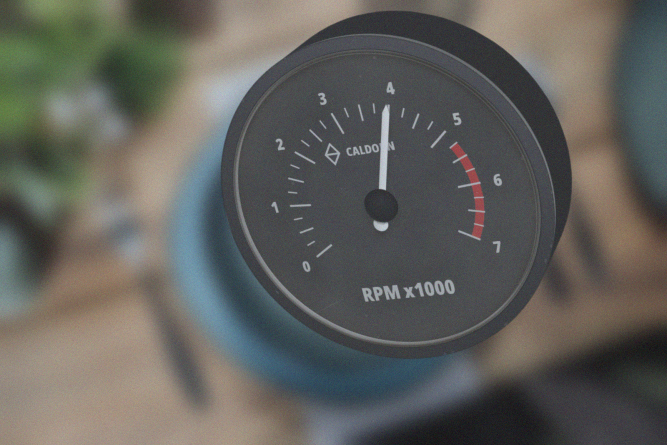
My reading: 4000
